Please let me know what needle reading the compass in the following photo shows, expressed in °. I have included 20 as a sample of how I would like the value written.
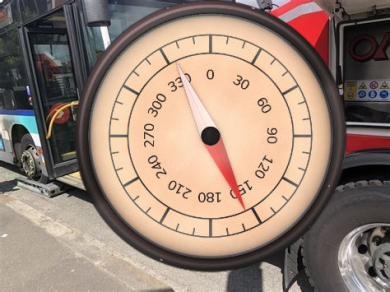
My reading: 155
